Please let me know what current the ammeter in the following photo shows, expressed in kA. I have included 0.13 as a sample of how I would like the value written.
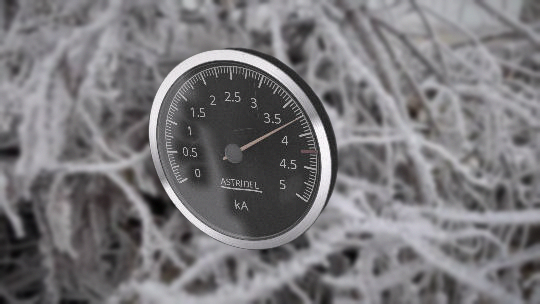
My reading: 3.75
